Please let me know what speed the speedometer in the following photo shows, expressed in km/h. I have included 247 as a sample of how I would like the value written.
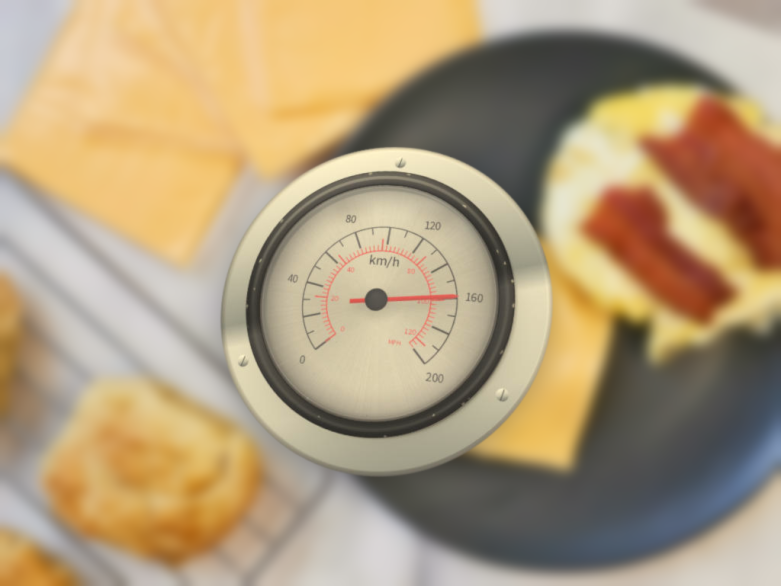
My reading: 160
